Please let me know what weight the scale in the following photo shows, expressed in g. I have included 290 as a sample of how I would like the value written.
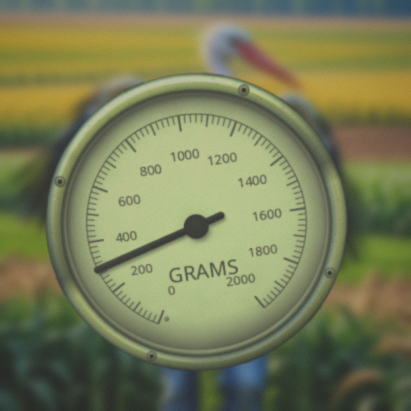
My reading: 300
